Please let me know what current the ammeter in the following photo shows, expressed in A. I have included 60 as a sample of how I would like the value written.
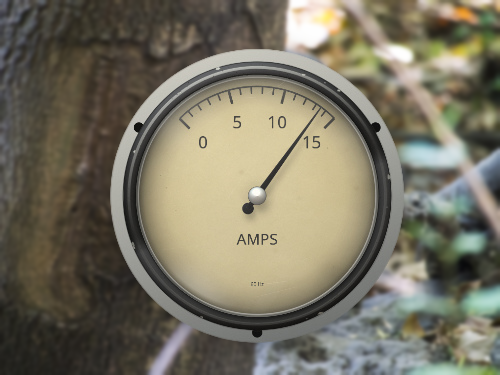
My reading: 13.5
